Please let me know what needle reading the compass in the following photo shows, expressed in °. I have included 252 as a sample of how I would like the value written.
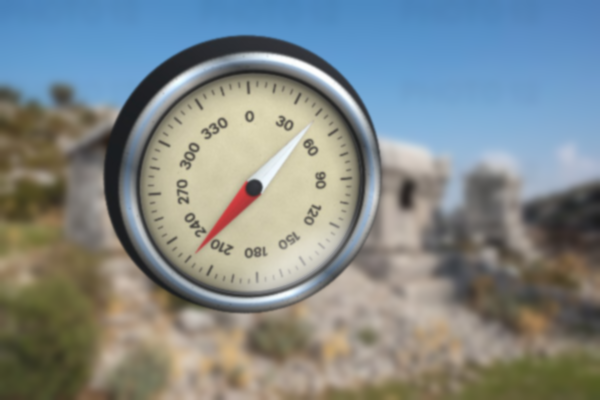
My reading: 225
